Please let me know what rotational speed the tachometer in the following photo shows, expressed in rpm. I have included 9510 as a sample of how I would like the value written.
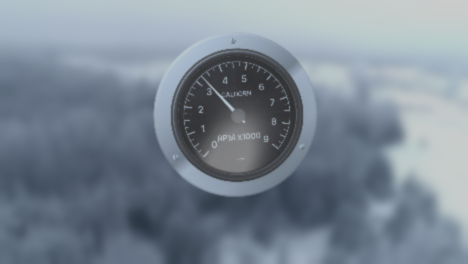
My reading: 3250
